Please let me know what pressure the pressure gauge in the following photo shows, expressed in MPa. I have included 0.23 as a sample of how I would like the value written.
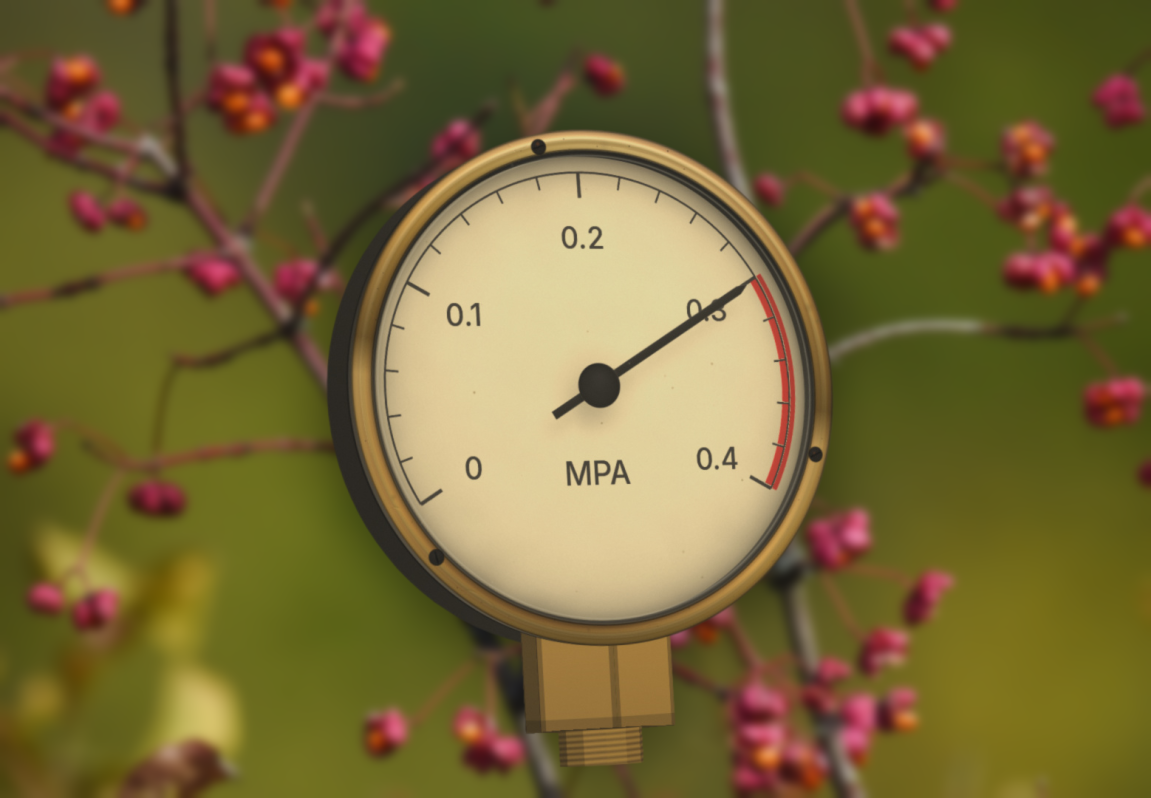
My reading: 0.3
